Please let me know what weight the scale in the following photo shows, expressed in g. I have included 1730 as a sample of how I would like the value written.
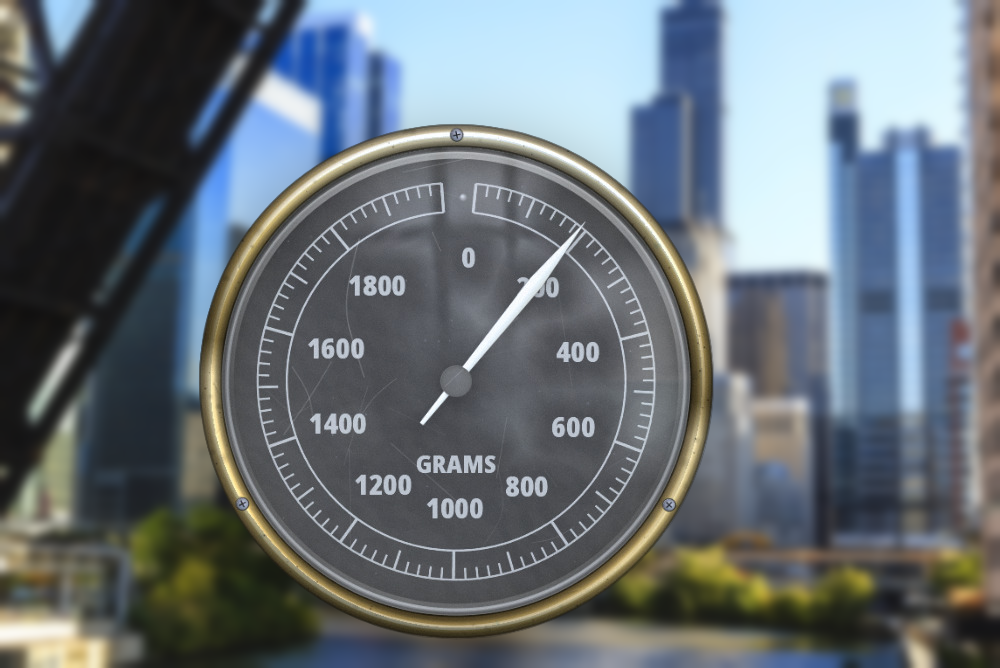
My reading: 190
